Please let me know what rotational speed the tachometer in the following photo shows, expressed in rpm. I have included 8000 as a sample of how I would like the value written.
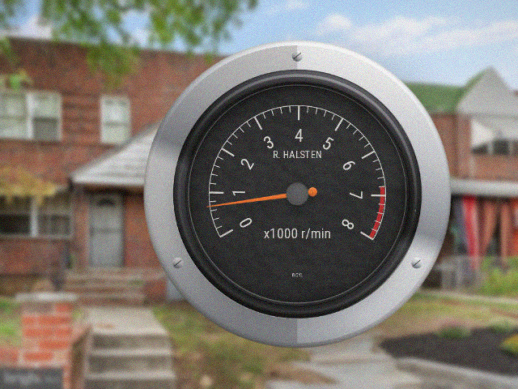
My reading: 700
